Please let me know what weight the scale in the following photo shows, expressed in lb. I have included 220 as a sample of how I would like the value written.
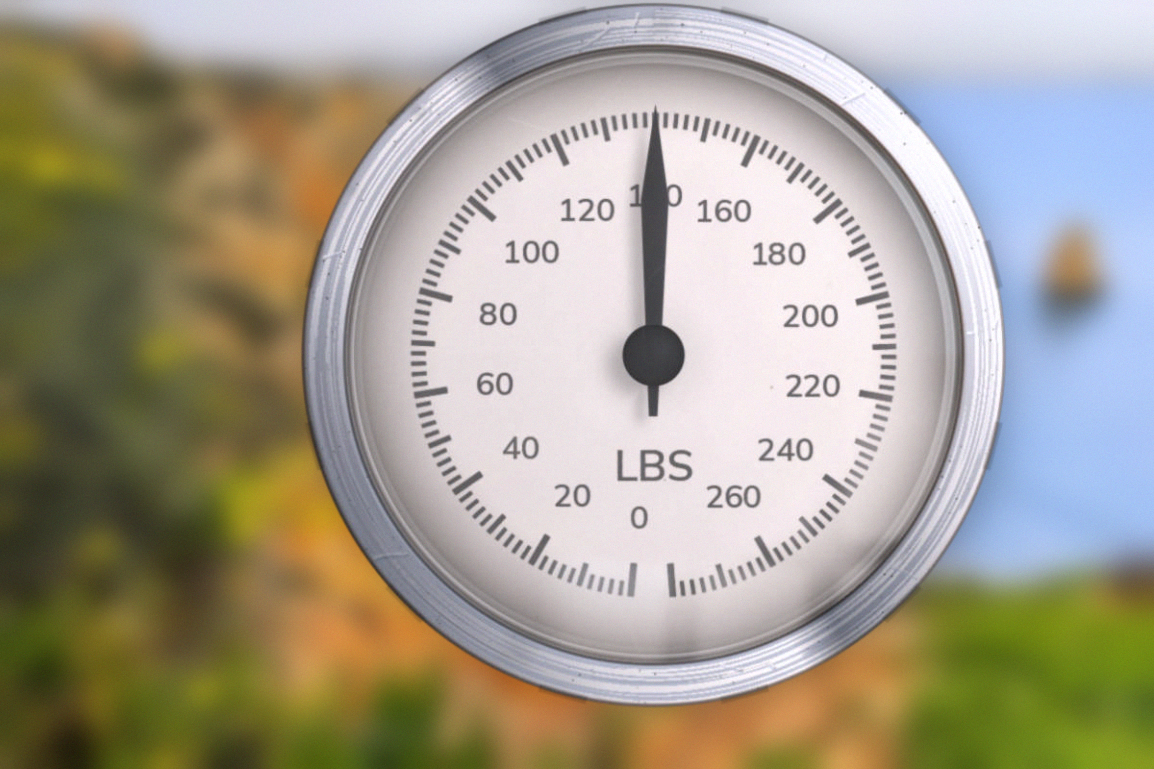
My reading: 140
